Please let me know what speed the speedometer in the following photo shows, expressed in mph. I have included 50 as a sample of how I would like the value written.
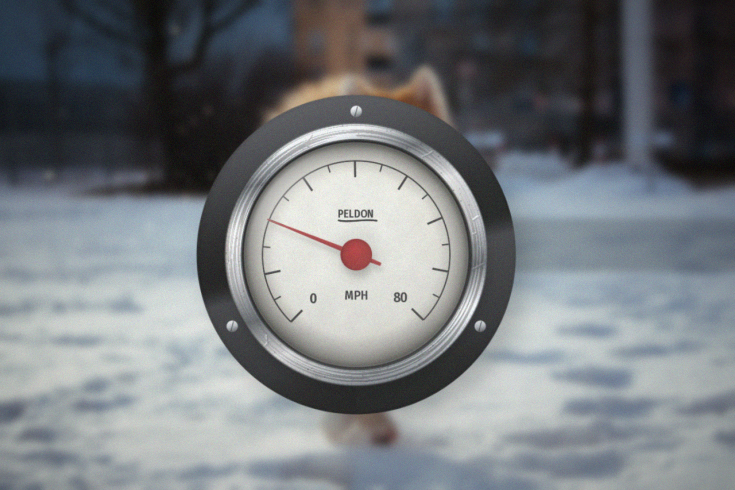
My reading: 20
